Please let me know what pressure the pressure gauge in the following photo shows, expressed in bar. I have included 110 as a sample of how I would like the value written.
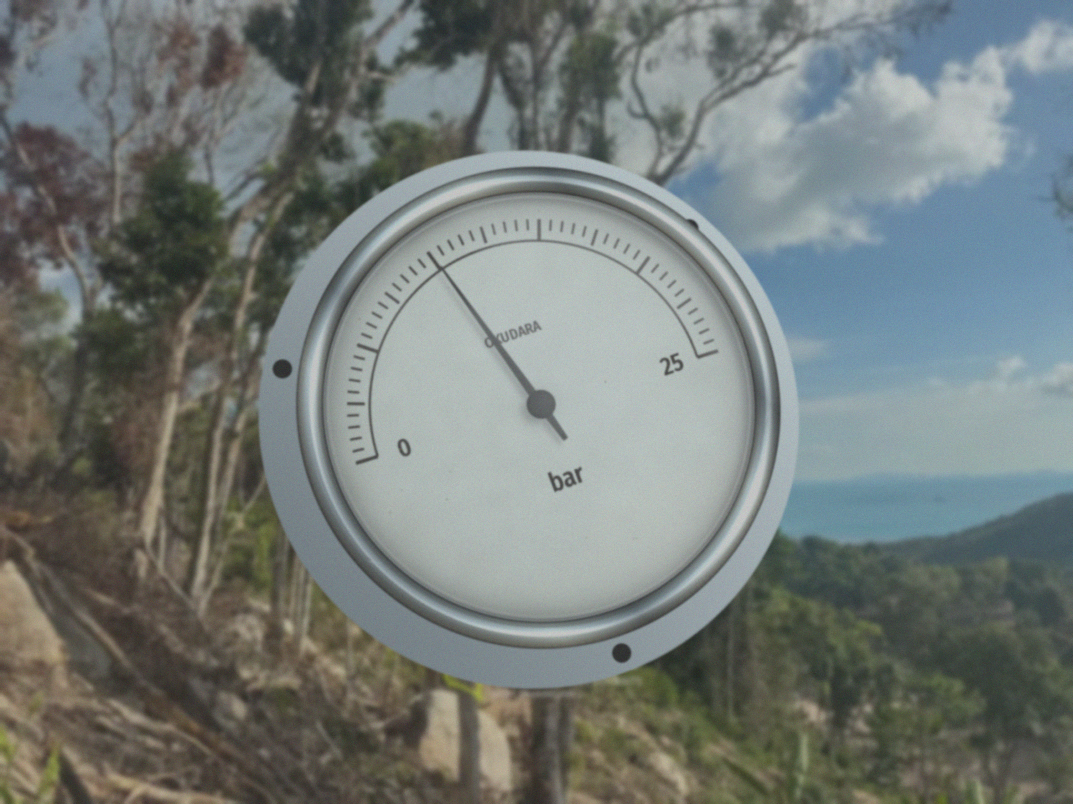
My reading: 10
